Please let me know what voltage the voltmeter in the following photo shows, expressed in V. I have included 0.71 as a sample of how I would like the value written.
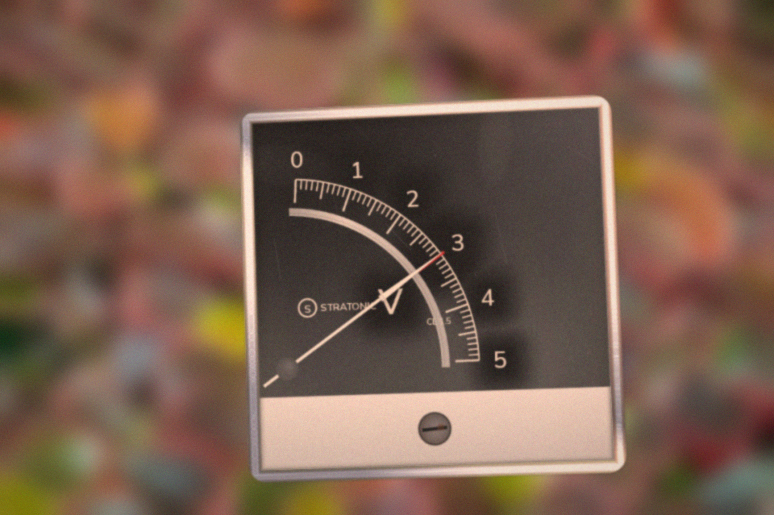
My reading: 3
